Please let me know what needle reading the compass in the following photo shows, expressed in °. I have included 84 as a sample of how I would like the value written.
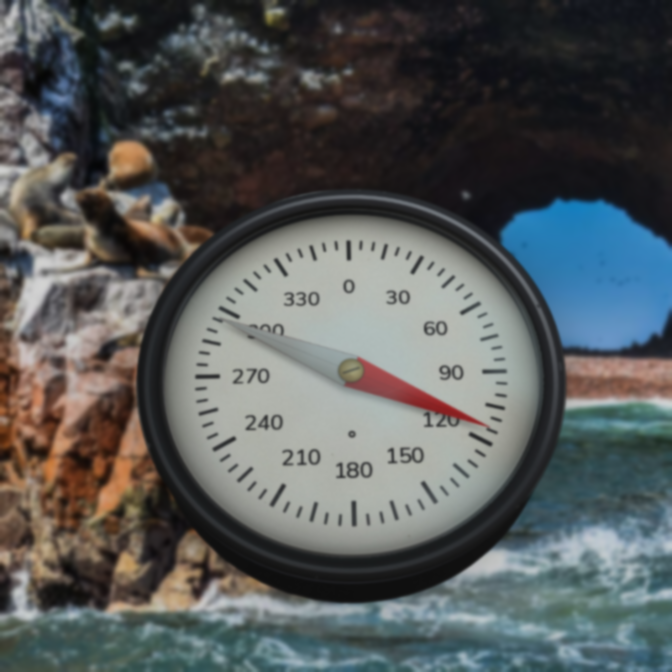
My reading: 115
